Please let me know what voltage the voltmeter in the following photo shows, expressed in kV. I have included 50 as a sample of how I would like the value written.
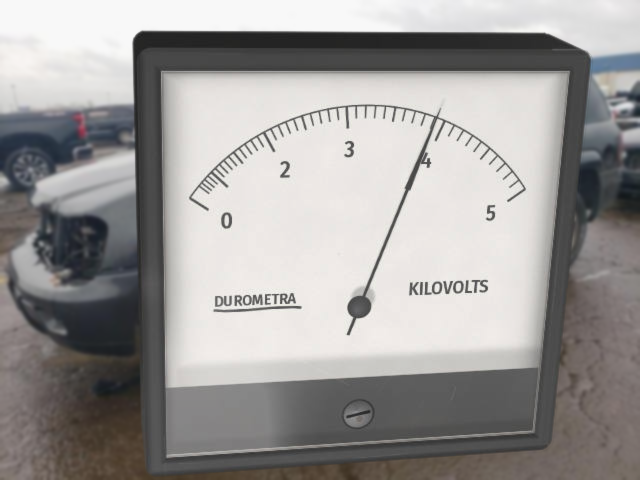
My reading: 3.9
